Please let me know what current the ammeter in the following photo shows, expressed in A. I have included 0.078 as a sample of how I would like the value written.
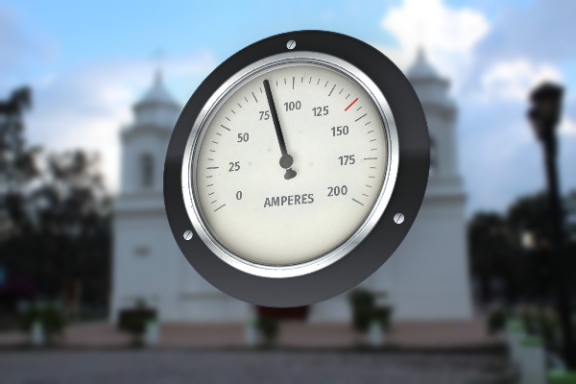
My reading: 85
